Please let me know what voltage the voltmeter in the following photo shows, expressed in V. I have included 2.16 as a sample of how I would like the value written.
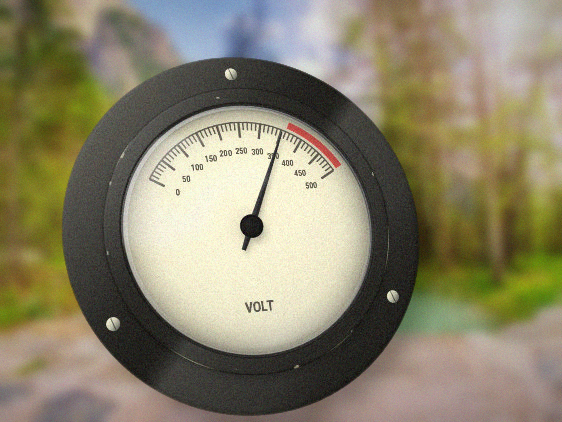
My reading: 350
